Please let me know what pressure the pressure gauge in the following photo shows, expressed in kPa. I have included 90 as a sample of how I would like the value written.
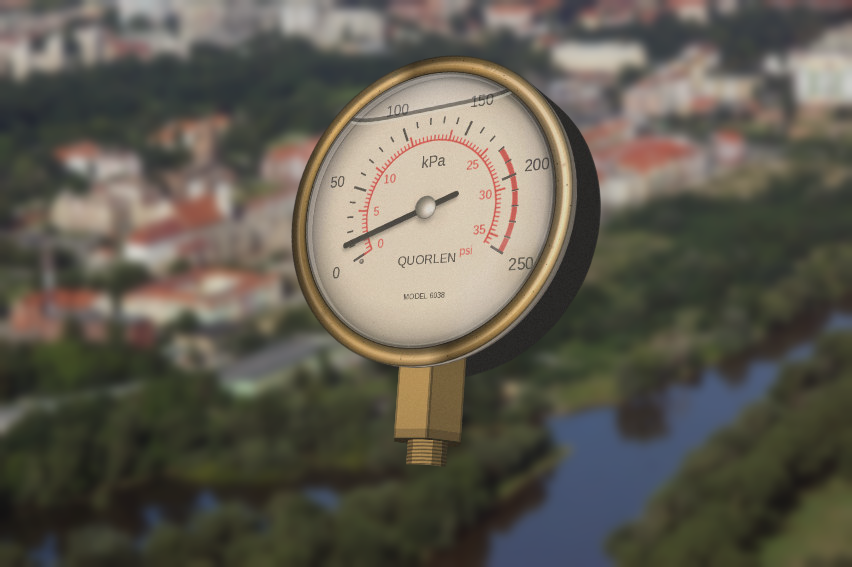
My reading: 10
